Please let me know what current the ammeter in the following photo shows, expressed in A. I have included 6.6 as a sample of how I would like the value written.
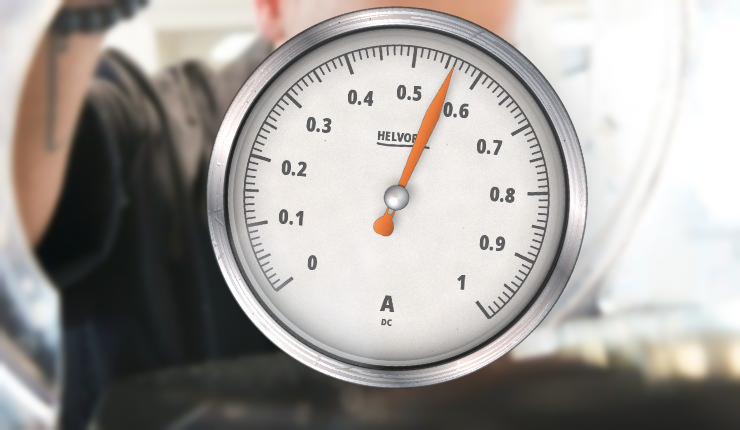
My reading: 0.56
